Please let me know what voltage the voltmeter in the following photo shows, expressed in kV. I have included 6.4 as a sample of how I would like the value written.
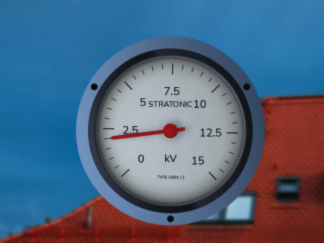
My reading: 2
